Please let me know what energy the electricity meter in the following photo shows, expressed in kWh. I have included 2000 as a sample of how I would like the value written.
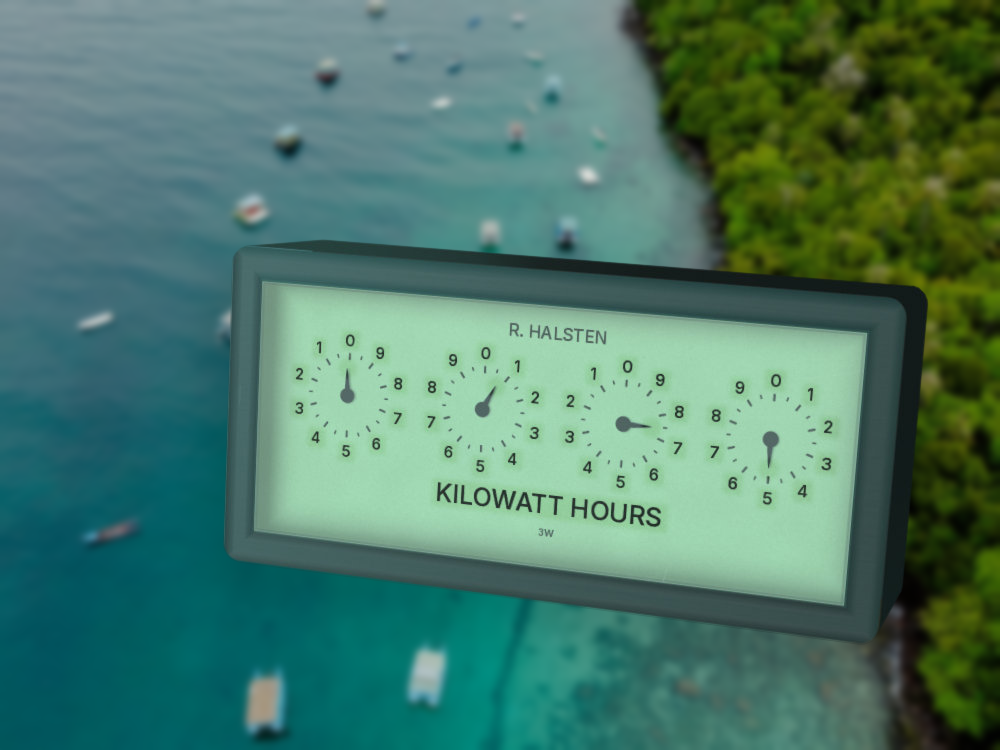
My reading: 75
